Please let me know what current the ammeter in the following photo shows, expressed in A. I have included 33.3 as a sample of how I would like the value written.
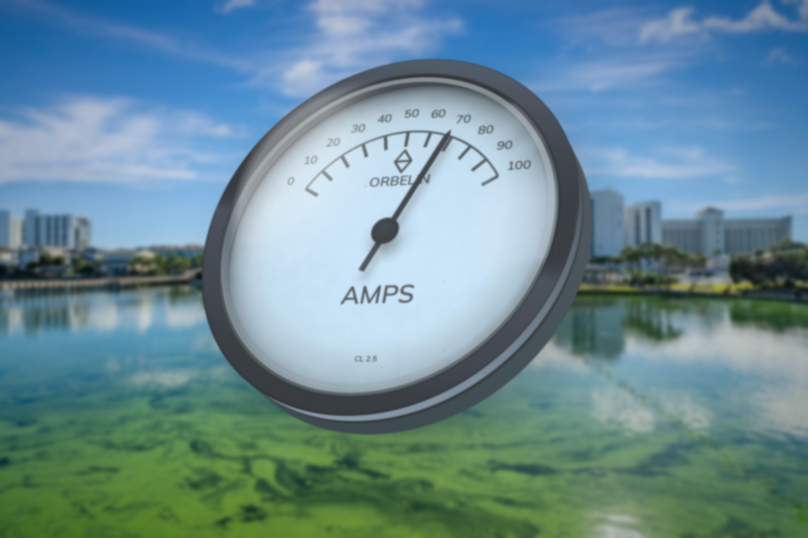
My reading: 70
